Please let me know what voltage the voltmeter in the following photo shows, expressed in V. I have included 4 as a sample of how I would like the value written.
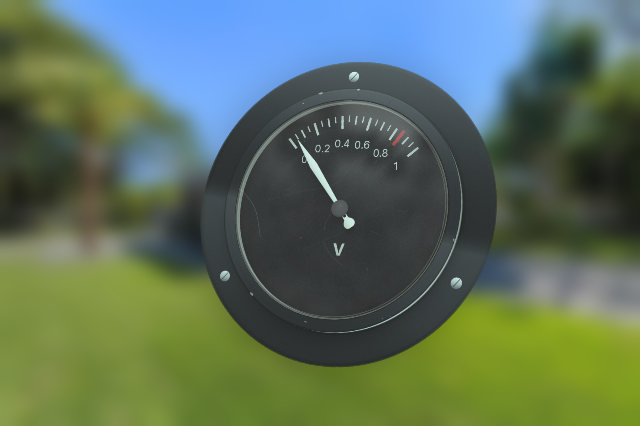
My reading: 0.05
